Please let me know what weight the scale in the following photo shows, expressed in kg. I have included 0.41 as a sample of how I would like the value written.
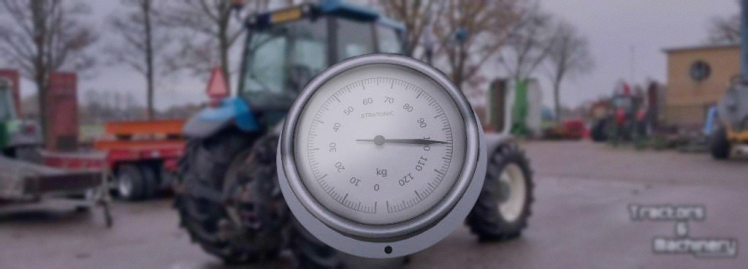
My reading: 100
